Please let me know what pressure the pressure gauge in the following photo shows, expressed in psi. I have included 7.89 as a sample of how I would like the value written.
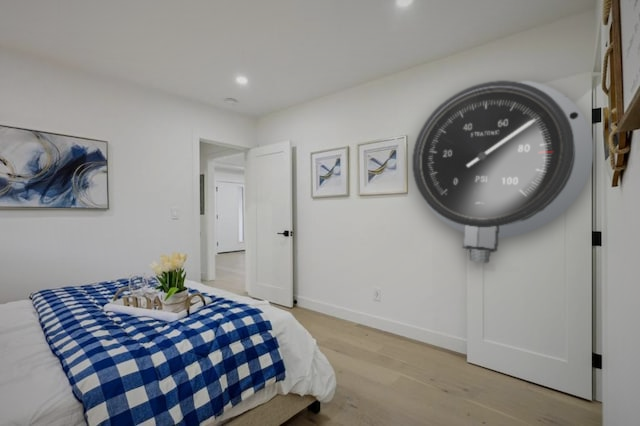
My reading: 70
